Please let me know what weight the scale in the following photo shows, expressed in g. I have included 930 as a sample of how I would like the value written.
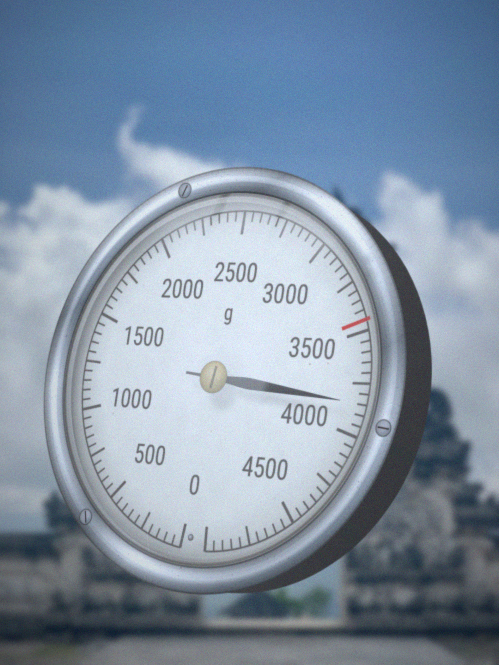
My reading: 3850
